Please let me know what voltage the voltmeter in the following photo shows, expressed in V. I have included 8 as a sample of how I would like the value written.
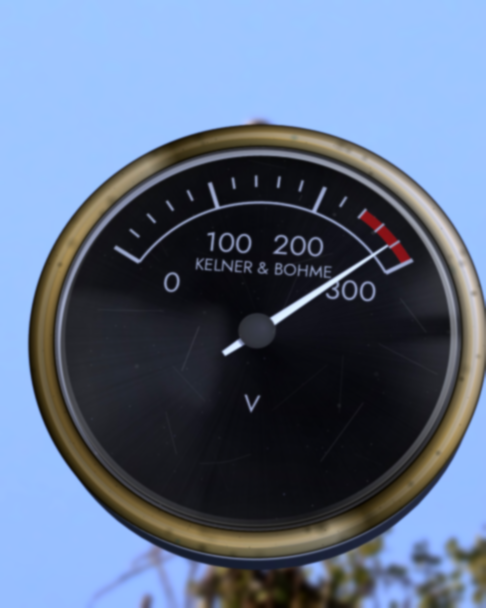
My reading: 280
